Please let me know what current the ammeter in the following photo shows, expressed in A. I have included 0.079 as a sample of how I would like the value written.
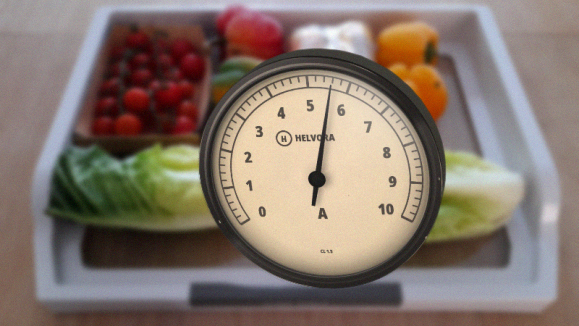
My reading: 5.6
